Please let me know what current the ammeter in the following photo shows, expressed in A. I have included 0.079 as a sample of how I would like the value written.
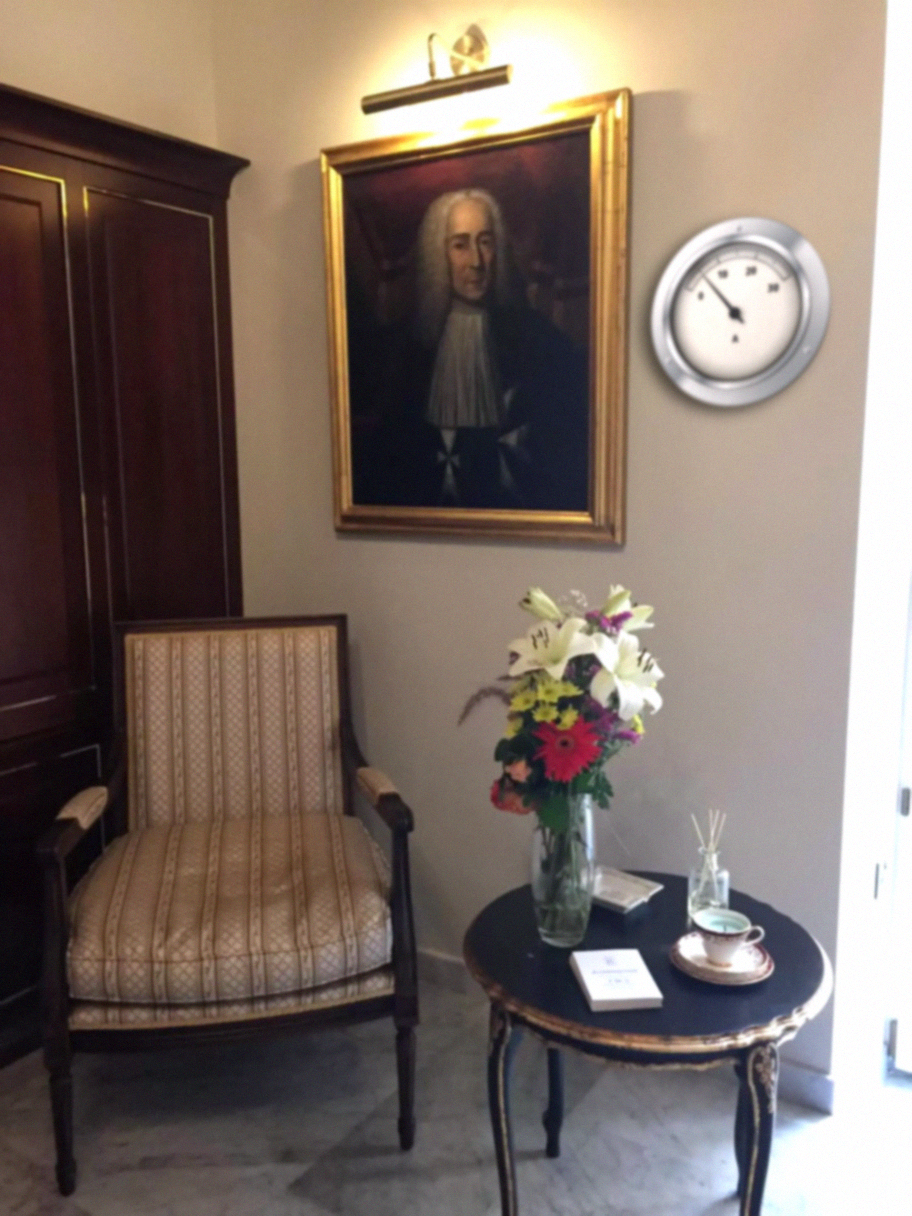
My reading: 5
